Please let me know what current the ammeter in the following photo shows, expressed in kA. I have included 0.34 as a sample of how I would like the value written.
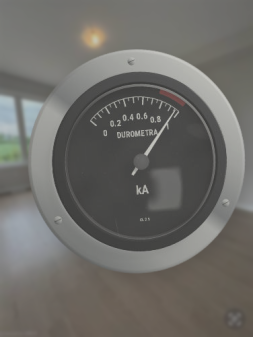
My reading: 0.95
